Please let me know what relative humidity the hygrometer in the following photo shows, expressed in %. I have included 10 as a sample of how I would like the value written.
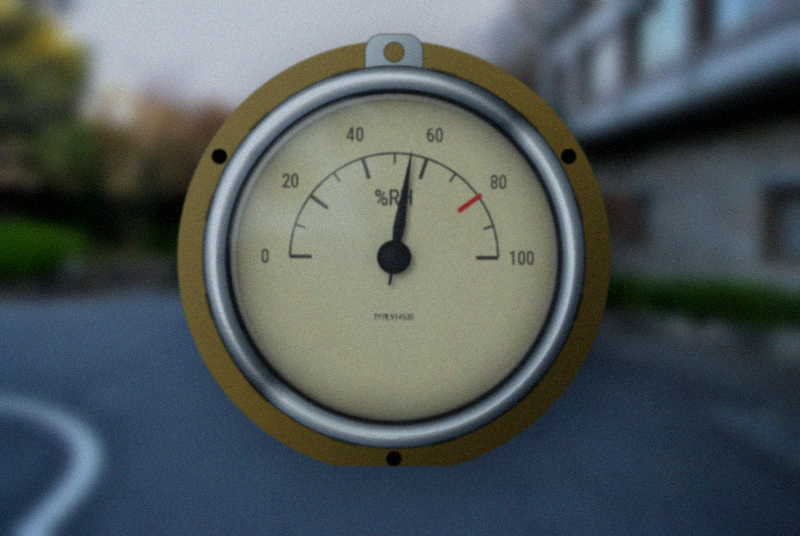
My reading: 55
